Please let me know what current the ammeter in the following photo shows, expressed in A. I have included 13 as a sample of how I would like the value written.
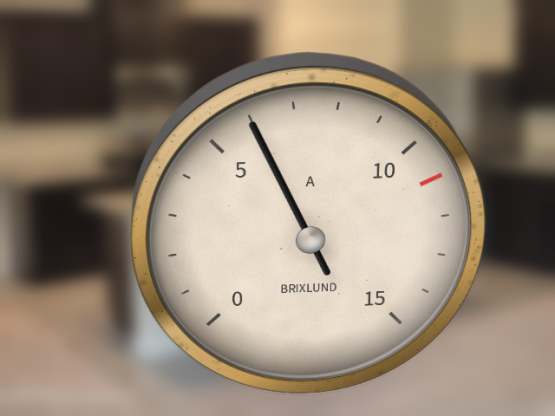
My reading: 6
